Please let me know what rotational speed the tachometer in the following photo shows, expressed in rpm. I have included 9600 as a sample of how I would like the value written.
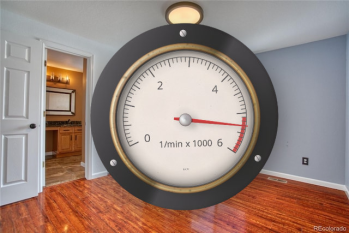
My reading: 5300
